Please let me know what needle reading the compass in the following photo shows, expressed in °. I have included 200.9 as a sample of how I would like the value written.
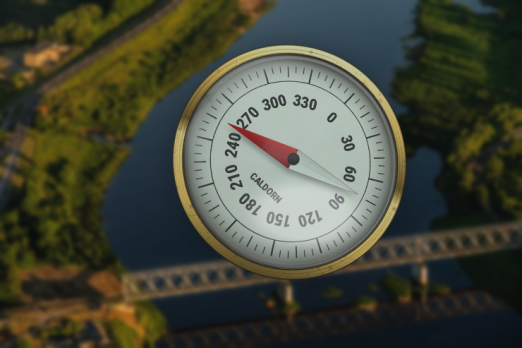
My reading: 255
